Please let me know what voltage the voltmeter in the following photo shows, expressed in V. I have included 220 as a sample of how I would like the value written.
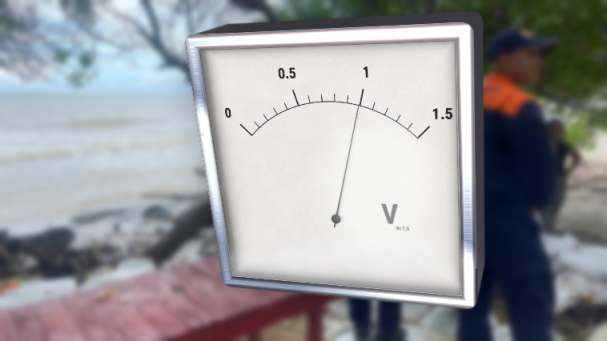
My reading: 1
